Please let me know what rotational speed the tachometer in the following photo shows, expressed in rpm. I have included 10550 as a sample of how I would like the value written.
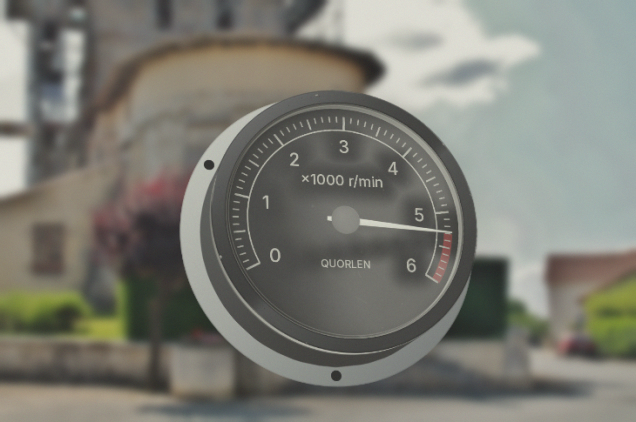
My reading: 5300
